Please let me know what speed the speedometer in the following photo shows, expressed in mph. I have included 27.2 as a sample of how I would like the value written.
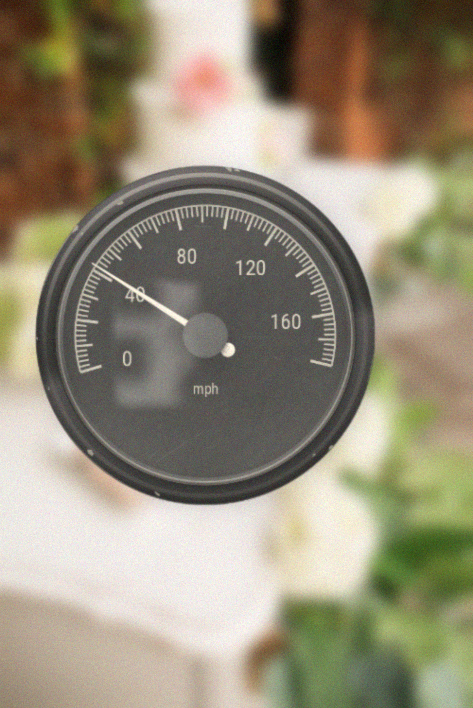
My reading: 42
